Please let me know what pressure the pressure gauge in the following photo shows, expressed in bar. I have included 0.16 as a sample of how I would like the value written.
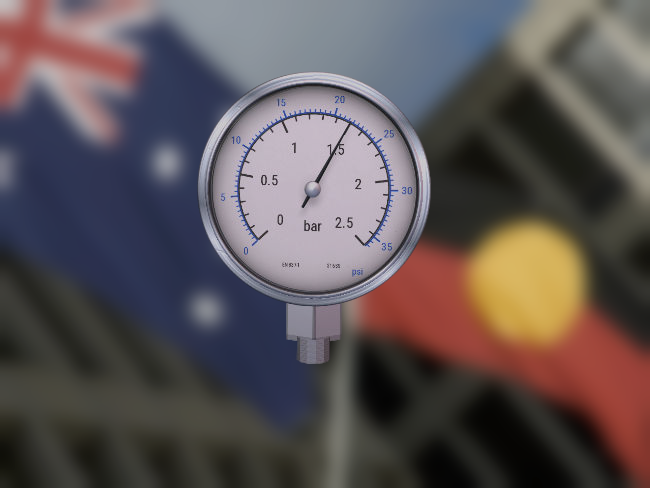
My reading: 1.5
